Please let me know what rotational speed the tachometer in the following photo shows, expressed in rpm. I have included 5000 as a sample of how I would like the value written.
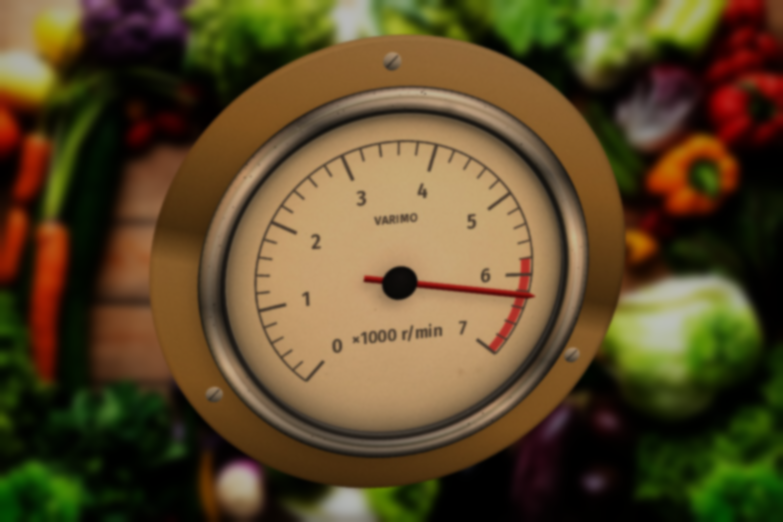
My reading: 6200
